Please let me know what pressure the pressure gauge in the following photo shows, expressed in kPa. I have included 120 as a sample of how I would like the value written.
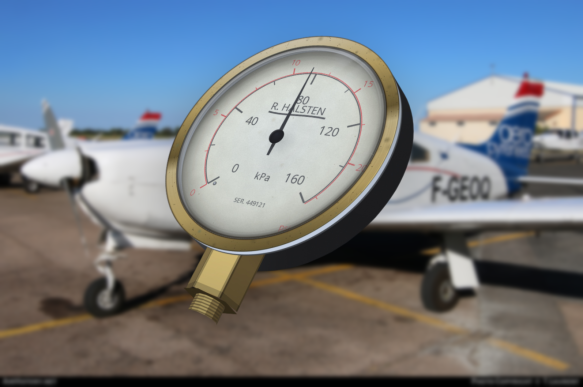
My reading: 80
